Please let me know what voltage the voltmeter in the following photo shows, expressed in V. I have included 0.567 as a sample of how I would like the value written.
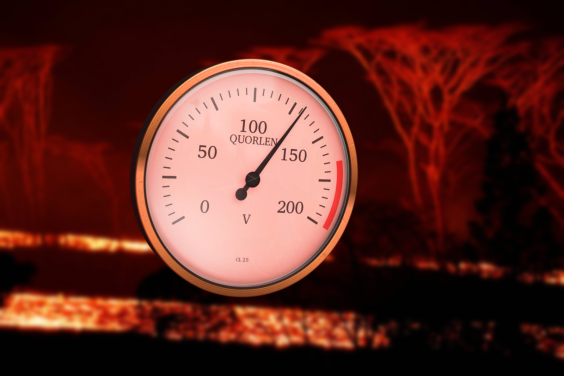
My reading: 130
